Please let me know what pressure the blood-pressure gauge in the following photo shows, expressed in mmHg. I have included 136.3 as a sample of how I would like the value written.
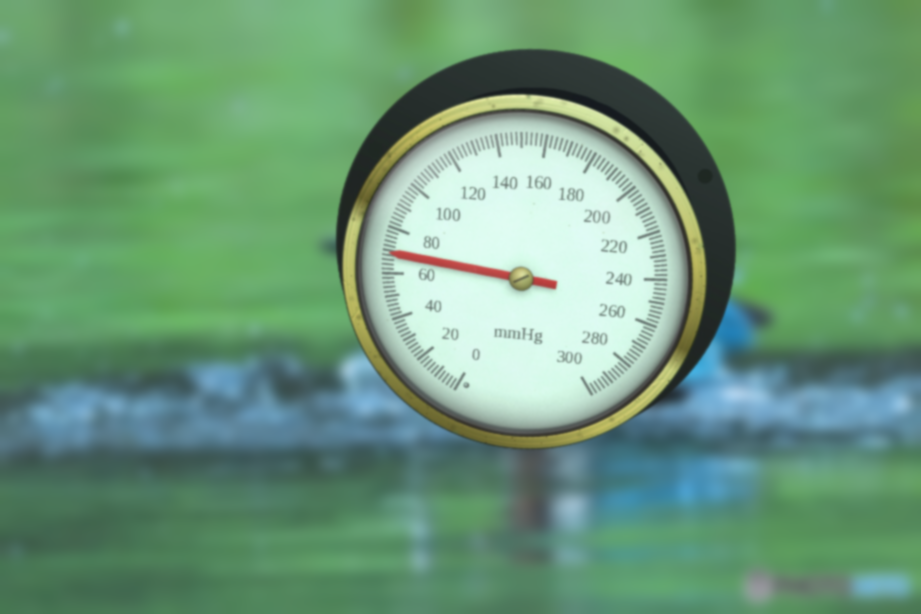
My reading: 70
